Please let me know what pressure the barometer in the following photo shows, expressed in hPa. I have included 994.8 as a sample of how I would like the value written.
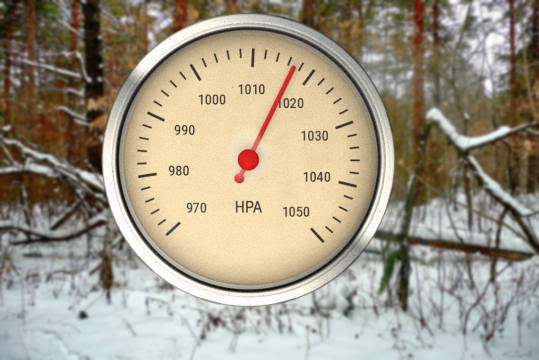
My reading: 1017
